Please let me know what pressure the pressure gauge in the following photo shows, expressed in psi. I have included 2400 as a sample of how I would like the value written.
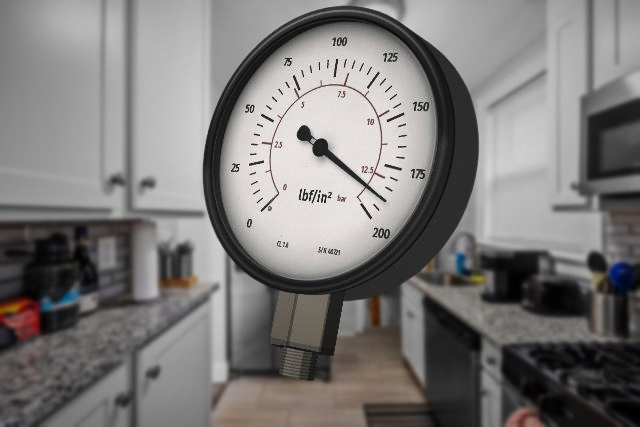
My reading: 190
